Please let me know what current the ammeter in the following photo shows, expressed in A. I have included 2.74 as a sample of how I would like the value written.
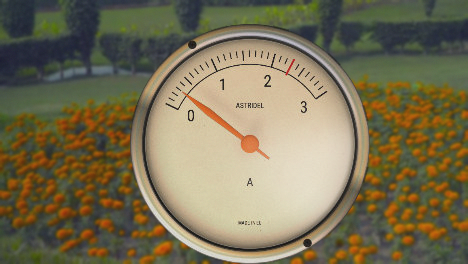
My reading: 0.3
